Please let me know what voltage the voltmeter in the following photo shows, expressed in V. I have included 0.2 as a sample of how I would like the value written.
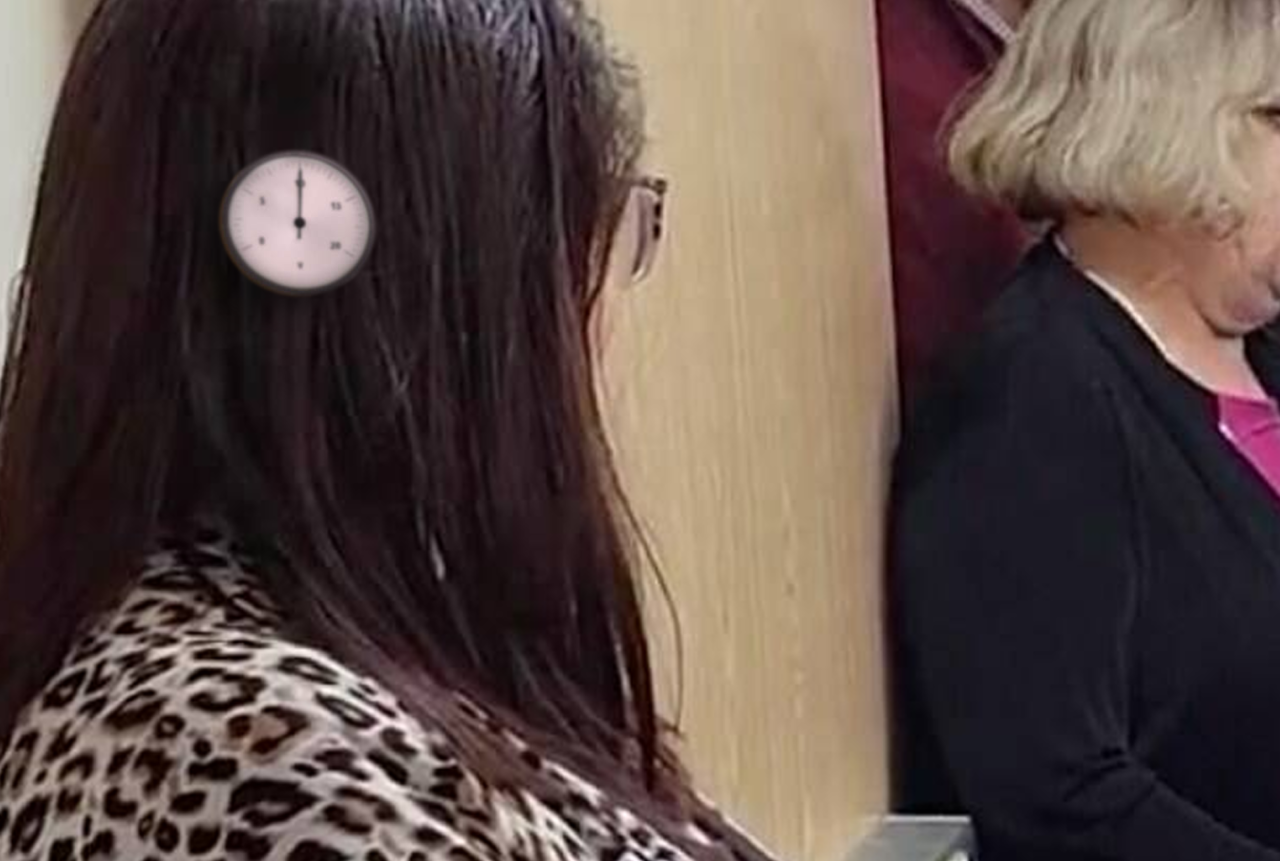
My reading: 10
